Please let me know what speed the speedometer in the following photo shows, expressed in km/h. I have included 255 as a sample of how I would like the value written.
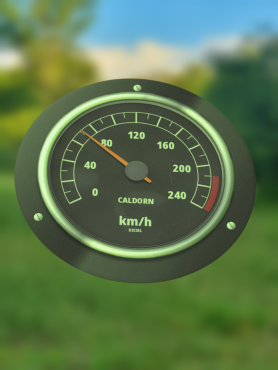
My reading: 70
